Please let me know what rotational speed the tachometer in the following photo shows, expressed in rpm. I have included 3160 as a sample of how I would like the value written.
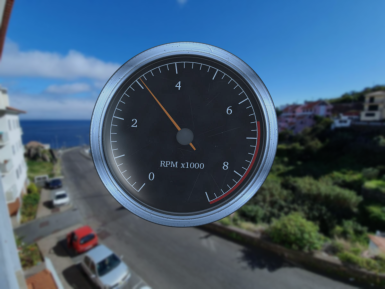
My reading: 3100
